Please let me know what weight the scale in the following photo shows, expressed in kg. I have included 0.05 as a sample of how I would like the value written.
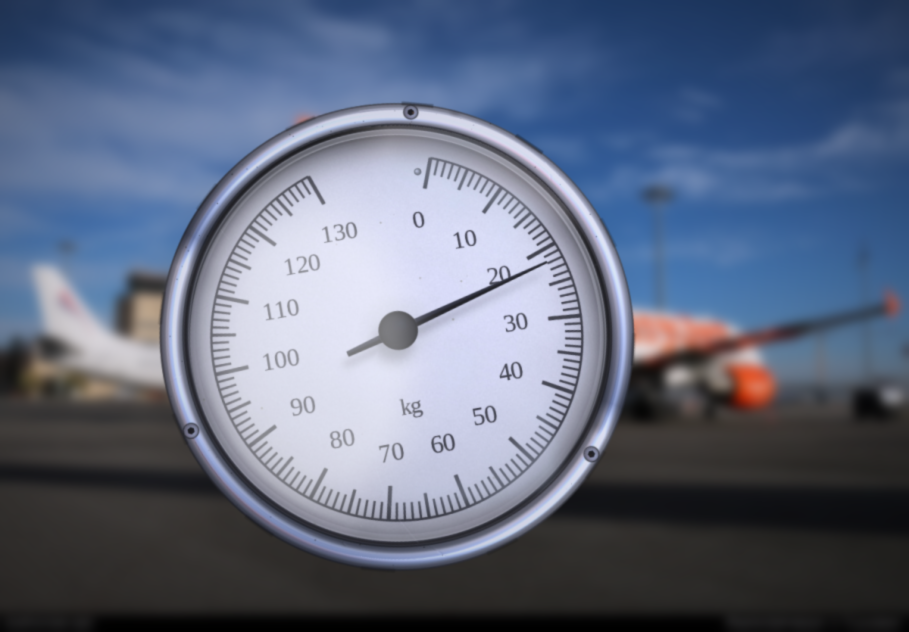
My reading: 22
